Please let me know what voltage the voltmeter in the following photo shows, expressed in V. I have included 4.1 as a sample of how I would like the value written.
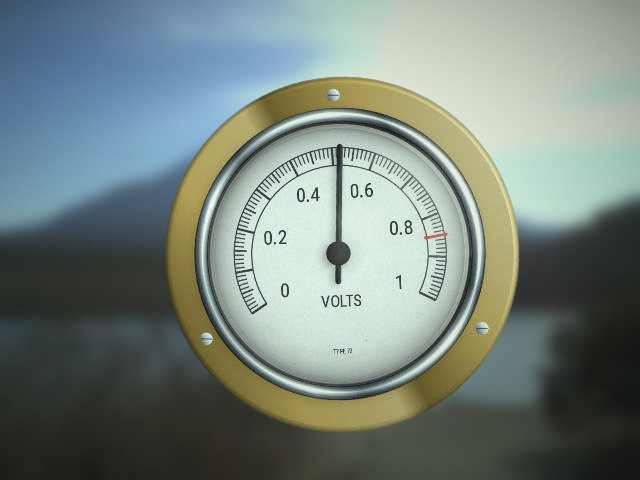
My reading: 0.52
